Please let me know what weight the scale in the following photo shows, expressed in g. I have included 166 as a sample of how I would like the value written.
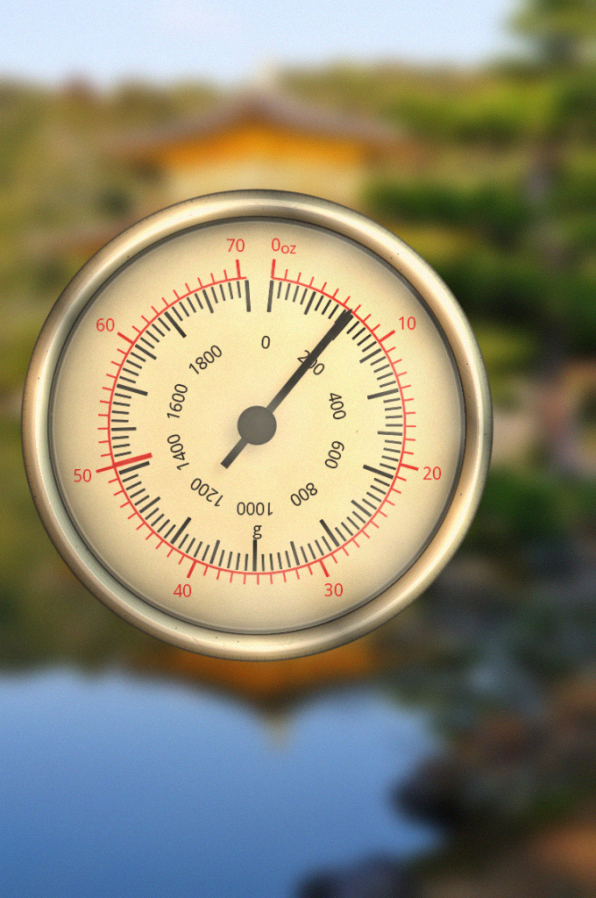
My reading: 190
